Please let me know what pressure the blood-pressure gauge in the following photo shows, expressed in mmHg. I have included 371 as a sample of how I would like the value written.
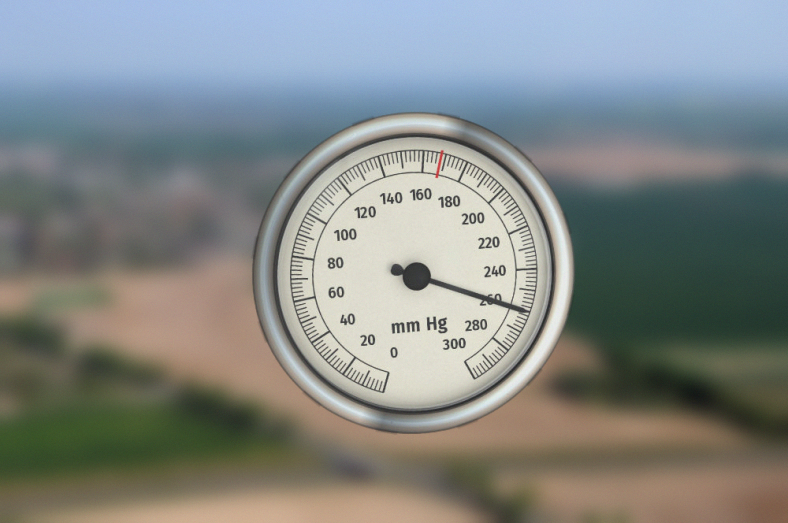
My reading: 260
